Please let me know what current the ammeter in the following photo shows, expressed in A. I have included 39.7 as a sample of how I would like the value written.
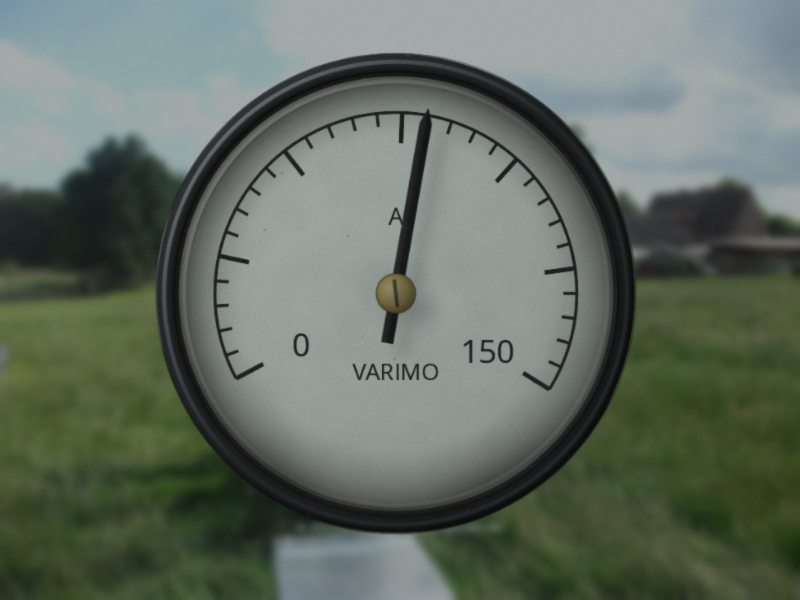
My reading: 80
